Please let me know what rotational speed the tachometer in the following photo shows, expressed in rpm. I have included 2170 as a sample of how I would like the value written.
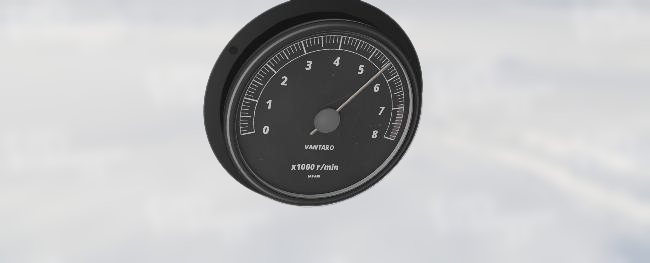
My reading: 5500
